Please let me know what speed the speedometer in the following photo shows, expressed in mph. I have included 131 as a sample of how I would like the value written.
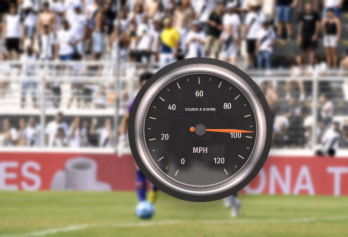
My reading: 97.5
